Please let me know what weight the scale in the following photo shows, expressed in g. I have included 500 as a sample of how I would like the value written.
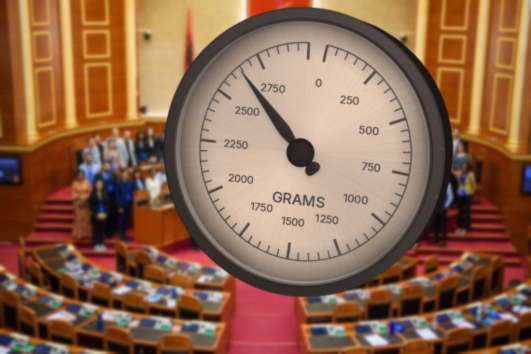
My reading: 2650
